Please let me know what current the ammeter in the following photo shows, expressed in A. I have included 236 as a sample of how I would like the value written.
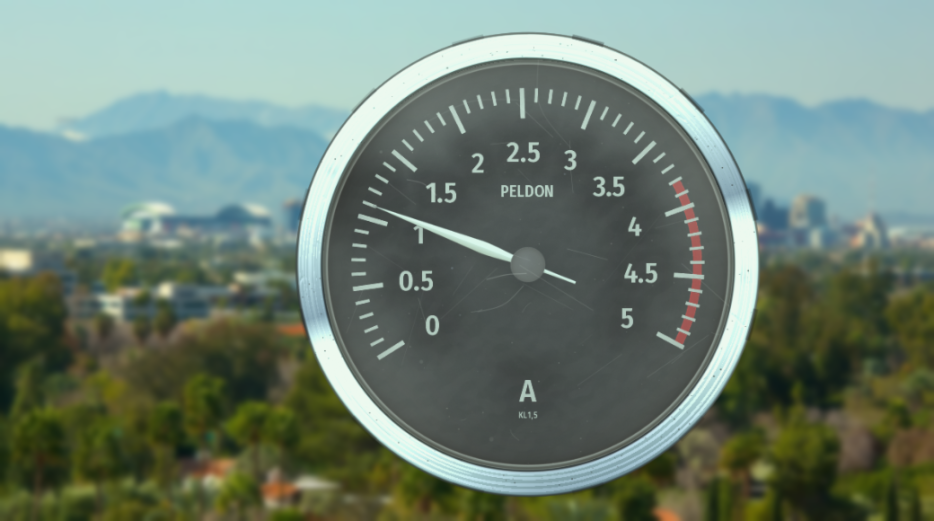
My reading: 1.1
